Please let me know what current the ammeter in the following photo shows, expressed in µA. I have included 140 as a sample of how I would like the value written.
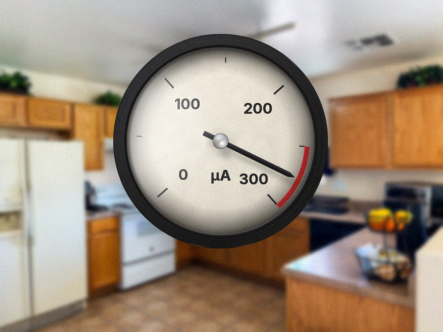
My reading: 275
